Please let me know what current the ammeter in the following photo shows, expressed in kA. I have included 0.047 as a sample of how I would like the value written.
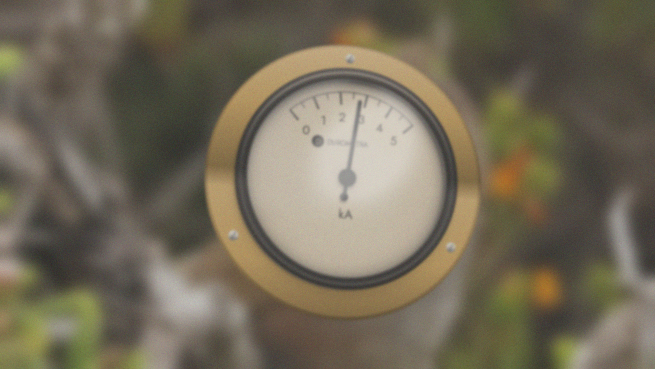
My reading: 2.75
